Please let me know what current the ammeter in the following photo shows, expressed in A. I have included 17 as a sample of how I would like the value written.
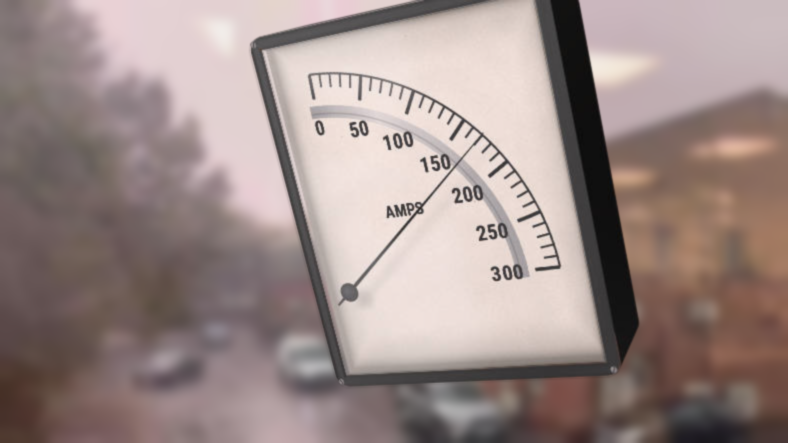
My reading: 170
